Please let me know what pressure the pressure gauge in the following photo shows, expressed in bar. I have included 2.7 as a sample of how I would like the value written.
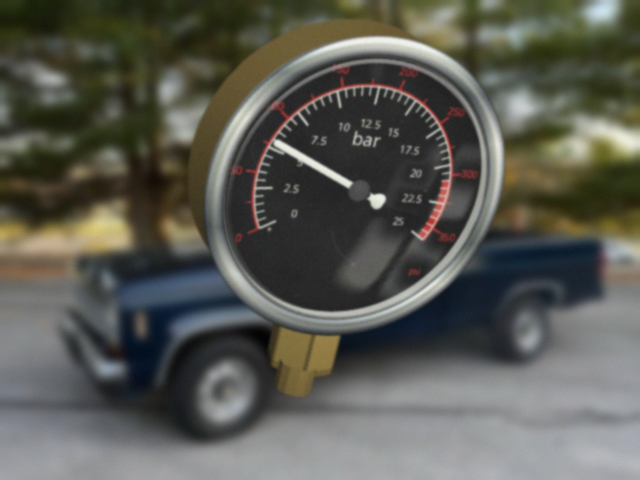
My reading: 5.5
